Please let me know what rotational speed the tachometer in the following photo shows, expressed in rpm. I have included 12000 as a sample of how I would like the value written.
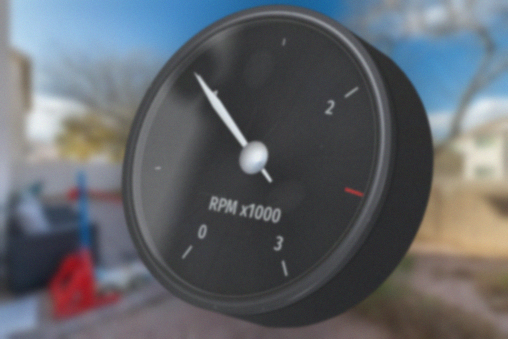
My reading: 1000
